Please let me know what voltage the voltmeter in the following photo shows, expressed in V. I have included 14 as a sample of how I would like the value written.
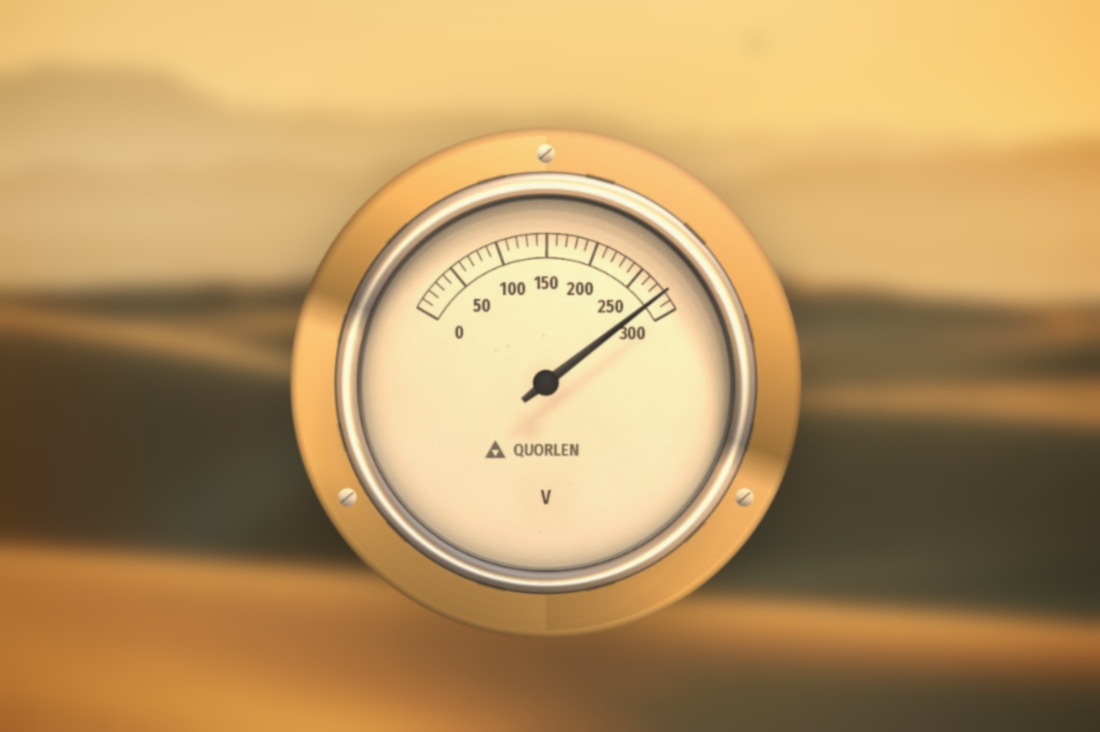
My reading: 280
